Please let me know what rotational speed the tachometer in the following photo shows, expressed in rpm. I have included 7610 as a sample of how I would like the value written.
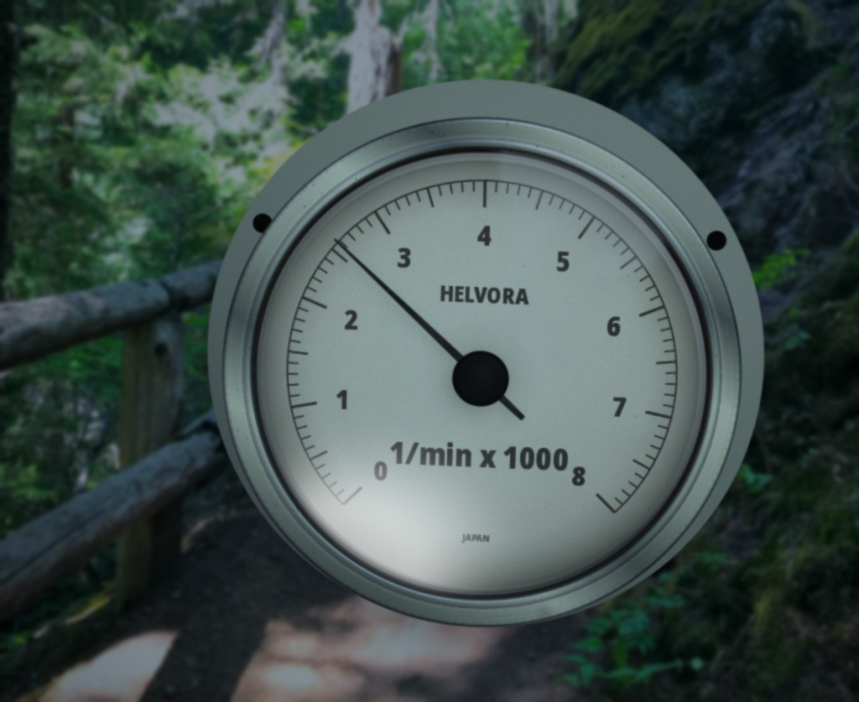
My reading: 2600
